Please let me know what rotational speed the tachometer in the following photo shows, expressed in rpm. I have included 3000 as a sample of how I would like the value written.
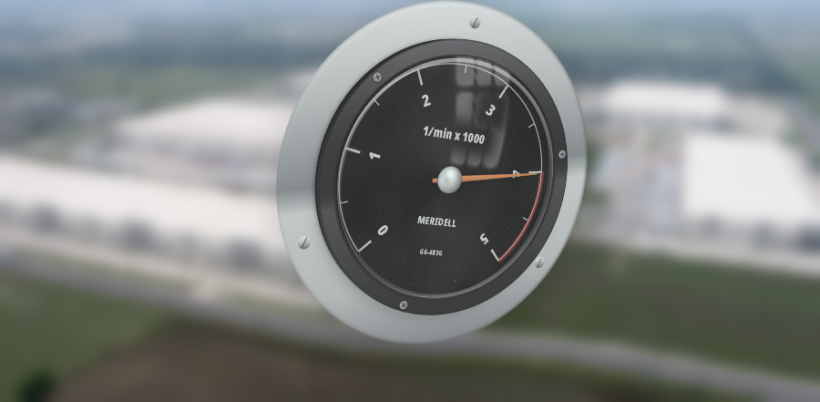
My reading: 4000
